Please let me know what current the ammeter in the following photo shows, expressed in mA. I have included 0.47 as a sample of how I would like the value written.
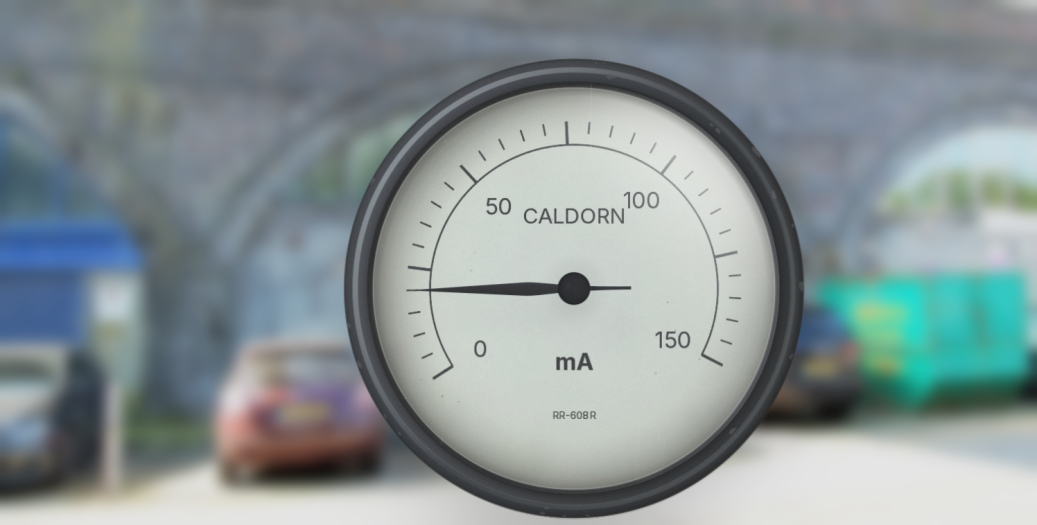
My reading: 20
